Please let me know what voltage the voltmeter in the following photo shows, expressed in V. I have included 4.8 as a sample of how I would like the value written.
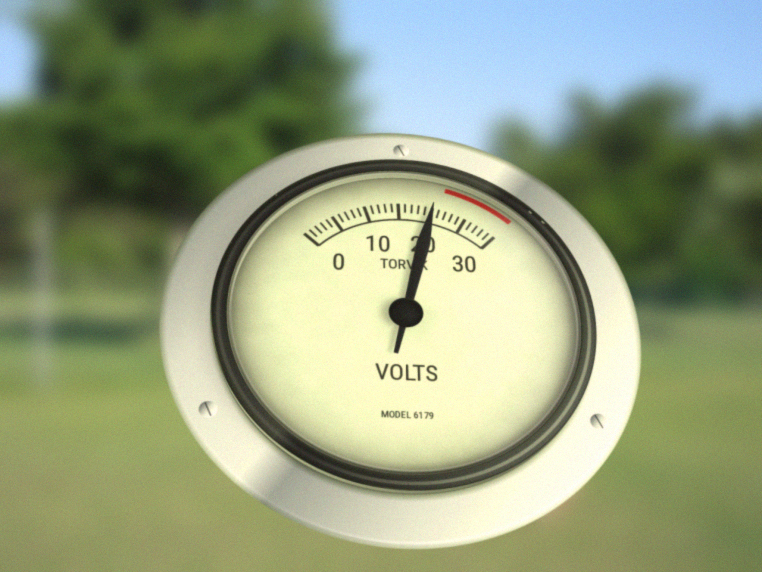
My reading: 20
